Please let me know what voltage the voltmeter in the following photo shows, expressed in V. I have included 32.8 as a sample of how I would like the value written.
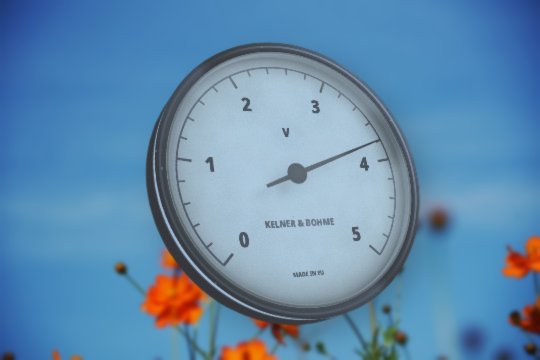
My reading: 3.8
